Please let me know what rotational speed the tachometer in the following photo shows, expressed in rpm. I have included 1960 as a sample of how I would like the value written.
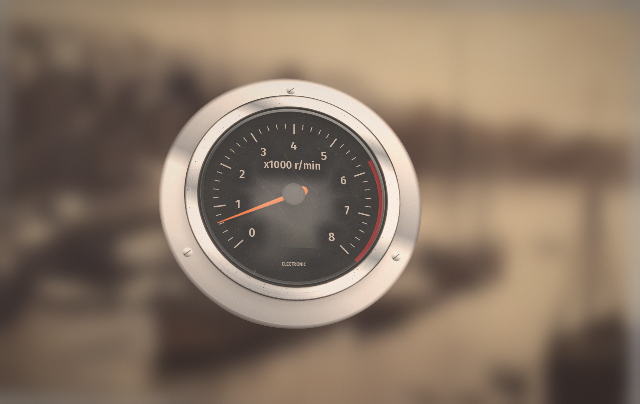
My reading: 600
